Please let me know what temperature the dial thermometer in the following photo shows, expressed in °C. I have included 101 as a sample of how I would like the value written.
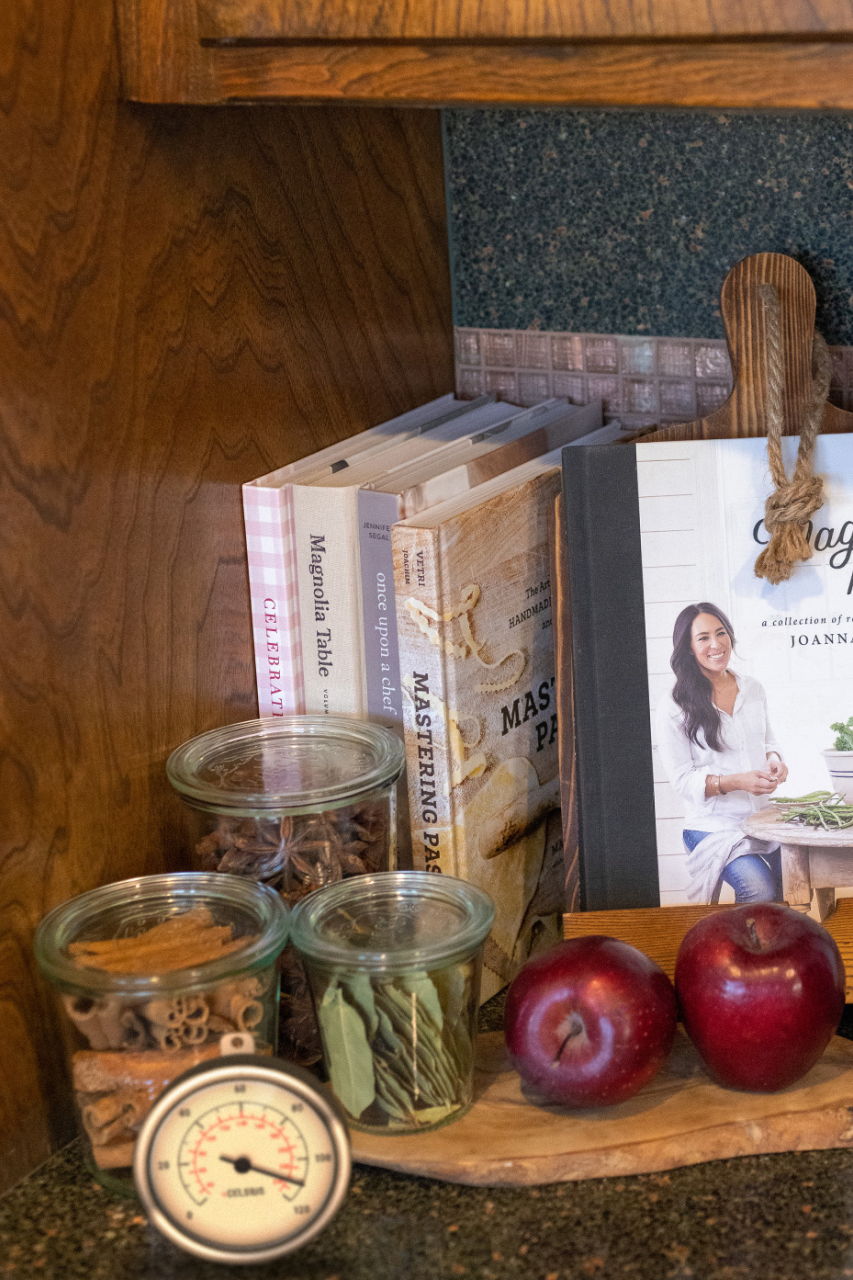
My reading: 110
